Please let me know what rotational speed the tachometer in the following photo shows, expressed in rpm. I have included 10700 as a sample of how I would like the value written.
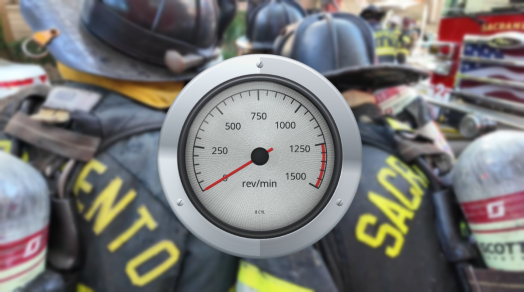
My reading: 0
